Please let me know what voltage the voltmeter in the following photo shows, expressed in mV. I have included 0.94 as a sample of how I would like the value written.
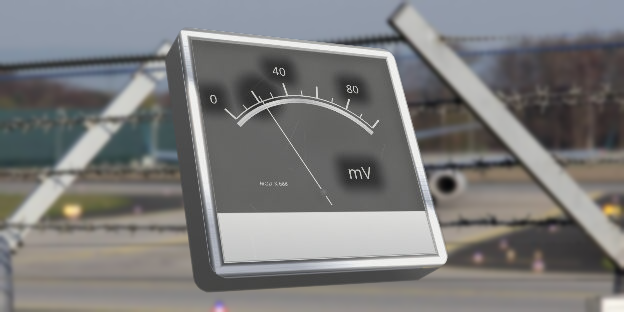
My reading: 20
